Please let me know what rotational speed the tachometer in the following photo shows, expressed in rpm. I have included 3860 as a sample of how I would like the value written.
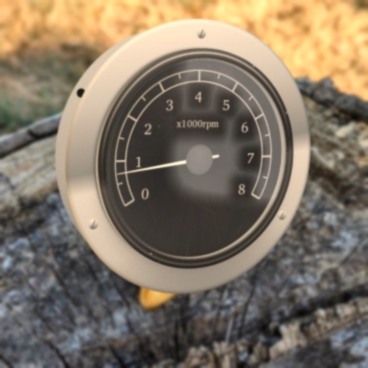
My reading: 750
